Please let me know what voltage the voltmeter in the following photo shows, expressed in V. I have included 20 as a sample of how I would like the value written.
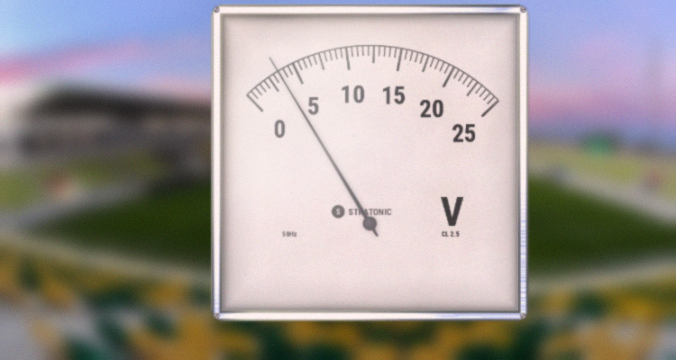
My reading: 3.5
